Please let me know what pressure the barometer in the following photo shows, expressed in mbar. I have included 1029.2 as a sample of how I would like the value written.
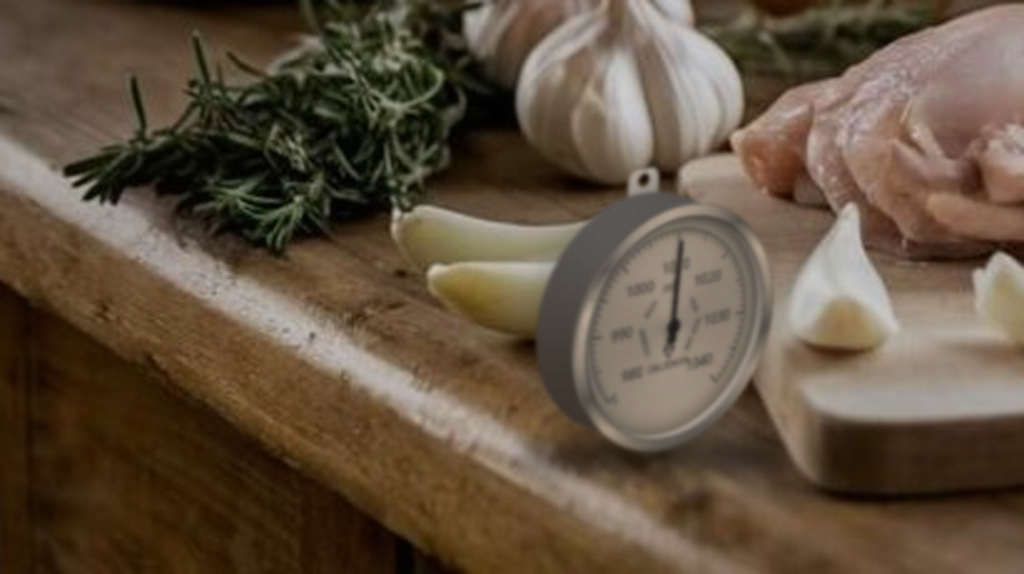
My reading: 1010
